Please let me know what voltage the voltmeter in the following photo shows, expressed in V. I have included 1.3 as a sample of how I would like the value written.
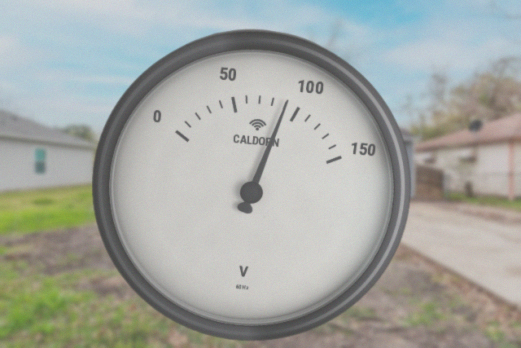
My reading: 90
